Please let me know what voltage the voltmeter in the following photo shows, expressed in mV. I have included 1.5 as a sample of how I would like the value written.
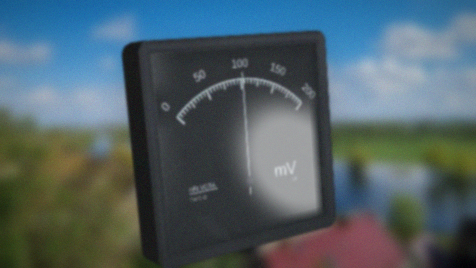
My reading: 100
